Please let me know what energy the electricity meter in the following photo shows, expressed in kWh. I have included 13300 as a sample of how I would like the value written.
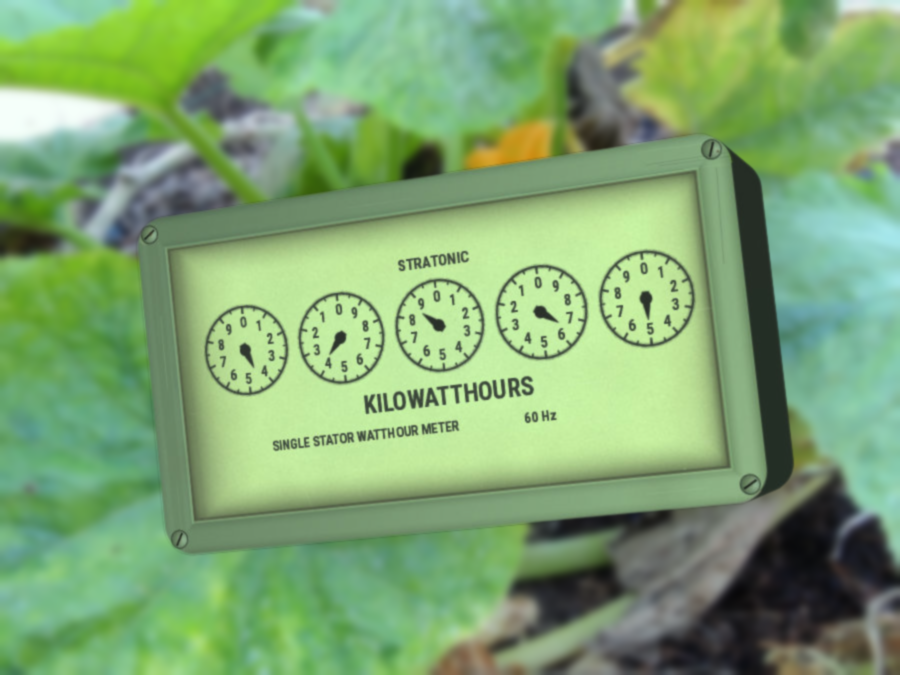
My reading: 43865
